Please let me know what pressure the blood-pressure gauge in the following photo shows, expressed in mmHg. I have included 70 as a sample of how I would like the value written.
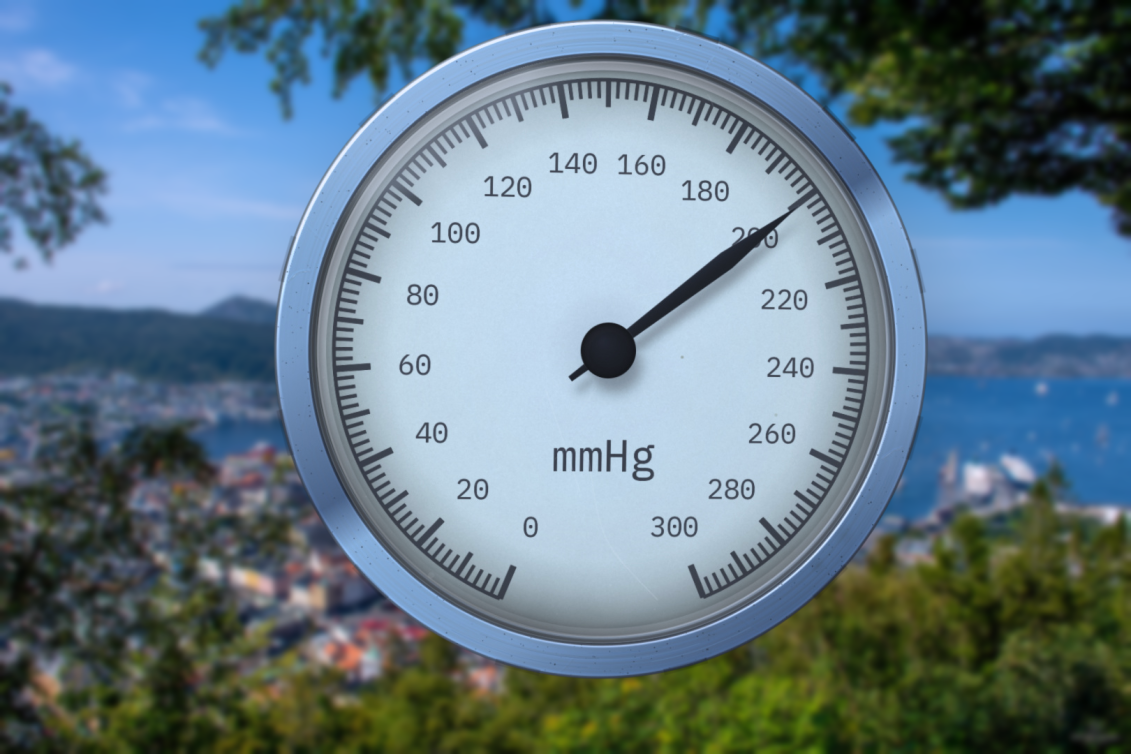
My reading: 200
